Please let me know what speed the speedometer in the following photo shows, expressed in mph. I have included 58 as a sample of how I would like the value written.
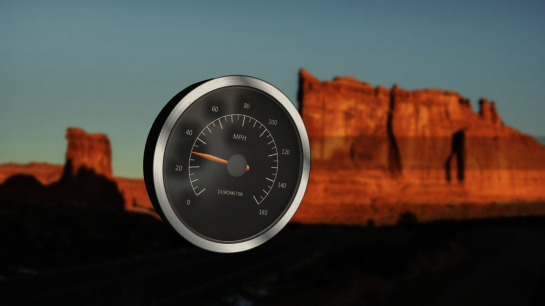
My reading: 30
